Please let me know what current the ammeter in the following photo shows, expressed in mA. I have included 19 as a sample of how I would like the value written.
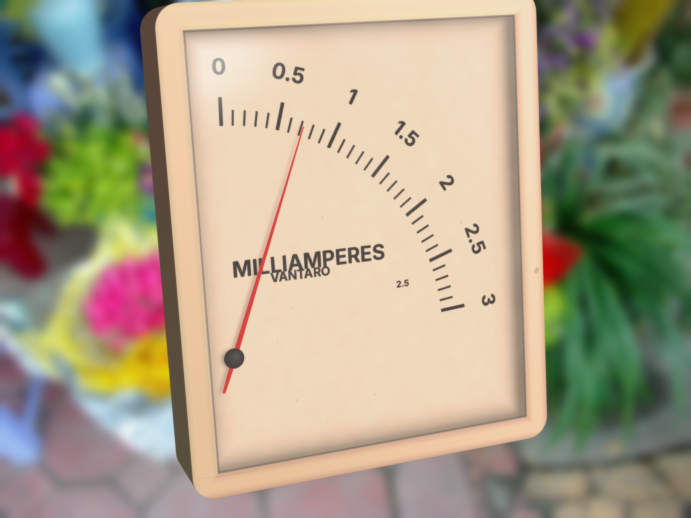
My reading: 0.7
